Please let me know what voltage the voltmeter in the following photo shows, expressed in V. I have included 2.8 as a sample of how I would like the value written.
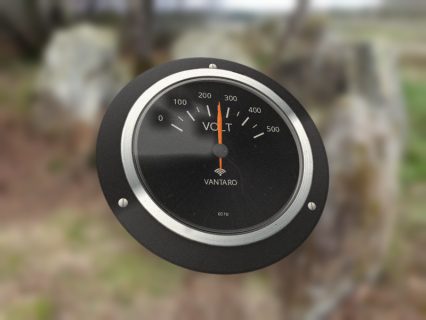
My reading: 250
